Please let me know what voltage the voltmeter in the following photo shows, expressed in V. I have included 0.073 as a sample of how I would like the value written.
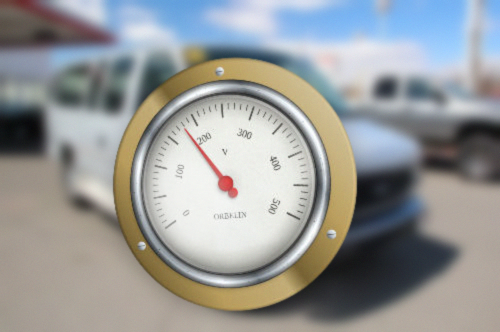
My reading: 180
